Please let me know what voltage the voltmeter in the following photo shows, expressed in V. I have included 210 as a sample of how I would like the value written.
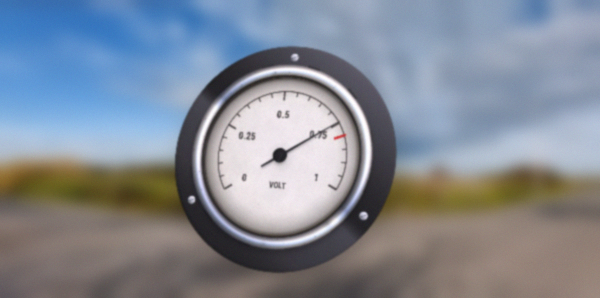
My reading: 0.75
